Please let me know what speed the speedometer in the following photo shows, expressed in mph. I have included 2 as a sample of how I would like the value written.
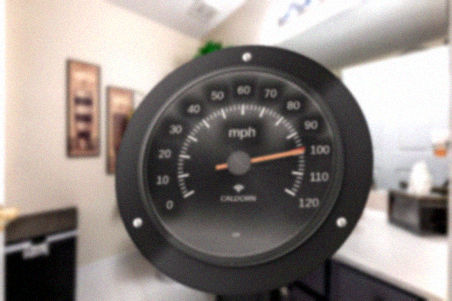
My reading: 100
